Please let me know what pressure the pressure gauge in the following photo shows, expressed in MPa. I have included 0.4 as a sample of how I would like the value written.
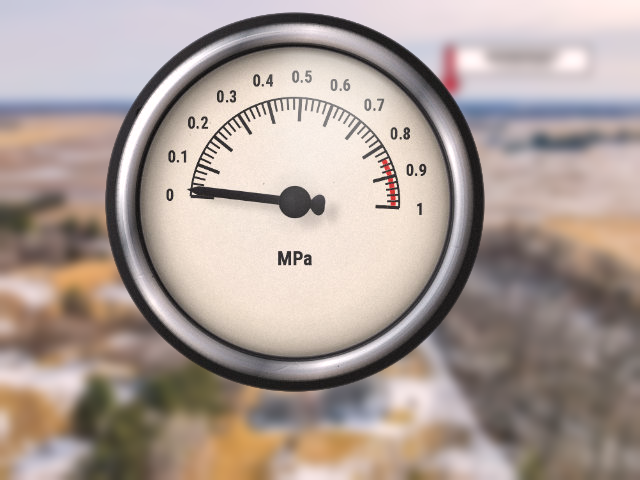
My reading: 0.02
